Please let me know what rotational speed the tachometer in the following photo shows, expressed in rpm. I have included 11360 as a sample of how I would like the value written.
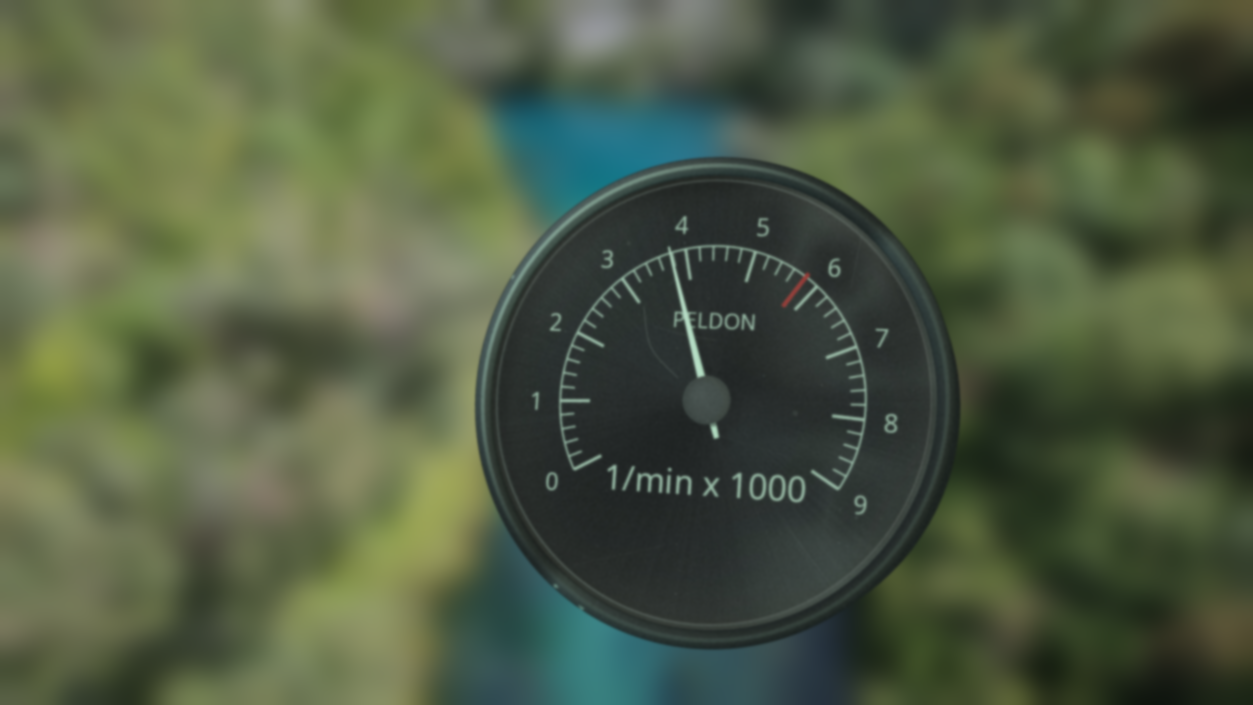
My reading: 3800
